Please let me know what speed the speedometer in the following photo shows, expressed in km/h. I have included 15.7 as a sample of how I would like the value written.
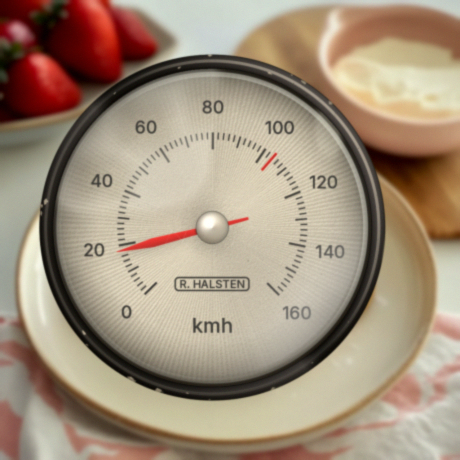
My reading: 18
